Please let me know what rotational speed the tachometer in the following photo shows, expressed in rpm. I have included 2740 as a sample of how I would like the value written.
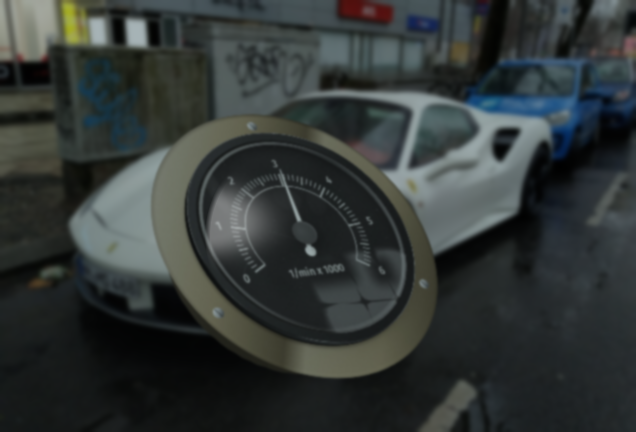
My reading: 3000
